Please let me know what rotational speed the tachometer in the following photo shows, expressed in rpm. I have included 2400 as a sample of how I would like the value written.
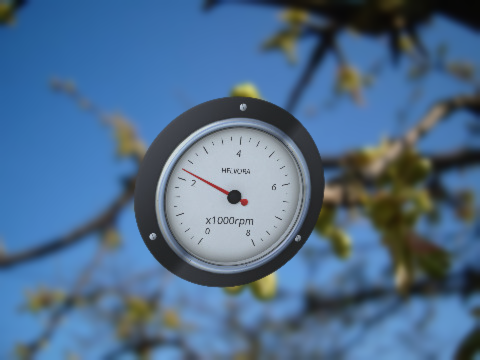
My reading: 2250
